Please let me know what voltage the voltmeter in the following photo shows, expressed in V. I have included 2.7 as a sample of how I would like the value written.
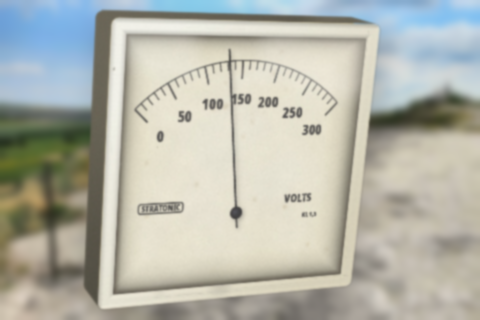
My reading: 130
